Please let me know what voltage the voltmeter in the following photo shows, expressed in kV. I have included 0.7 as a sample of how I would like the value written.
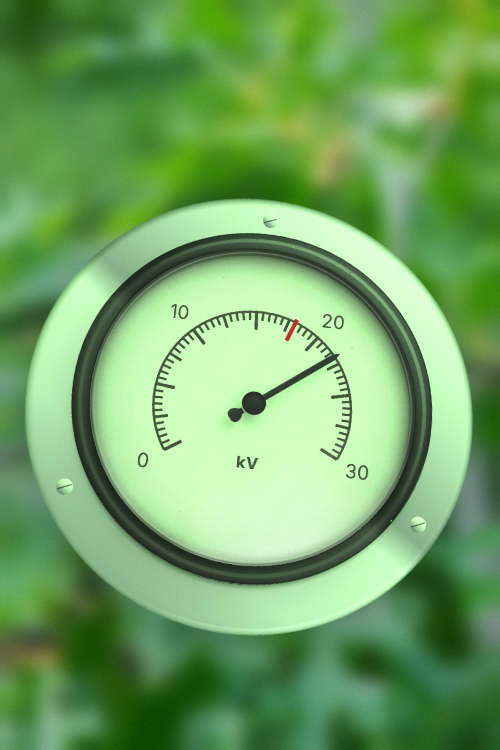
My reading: 22
